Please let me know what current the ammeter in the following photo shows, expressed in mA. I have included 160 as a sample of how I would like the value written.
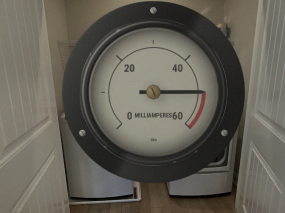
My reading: 50
